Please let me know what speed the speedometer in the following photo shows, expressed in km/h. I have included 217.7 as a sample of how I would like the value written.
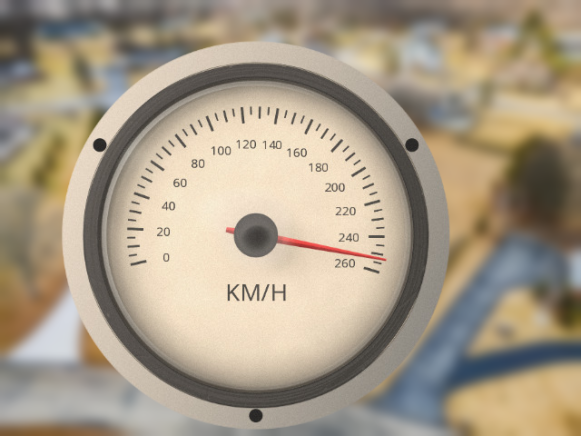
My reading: 252.5
